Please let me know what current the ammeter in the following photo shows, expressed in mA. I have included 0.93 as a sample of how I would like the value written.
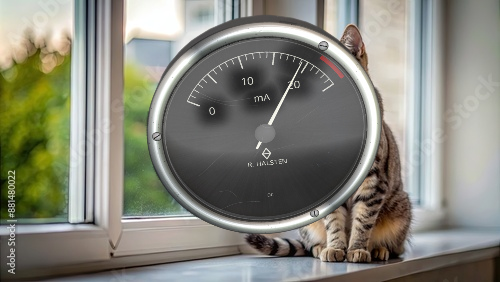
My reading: 19
